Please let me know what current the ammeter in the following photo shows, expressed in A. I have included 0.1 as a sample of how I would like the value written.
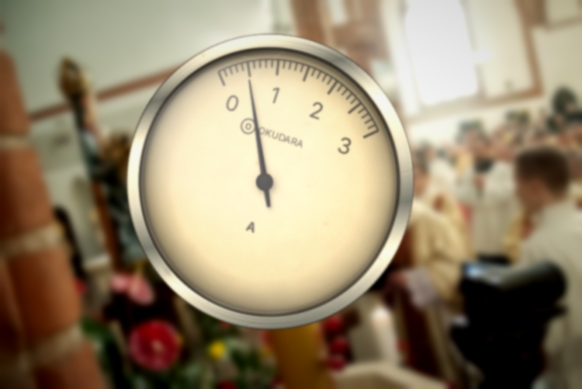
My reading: 0.5
